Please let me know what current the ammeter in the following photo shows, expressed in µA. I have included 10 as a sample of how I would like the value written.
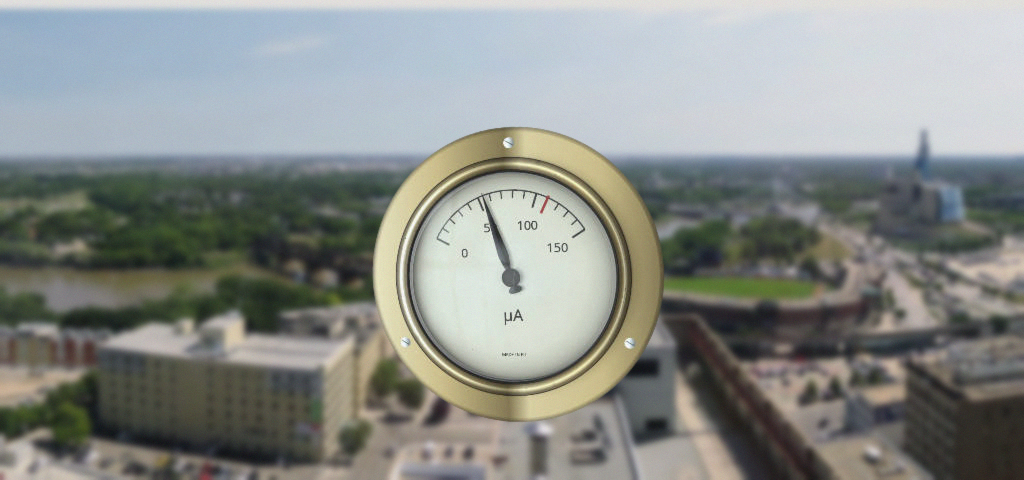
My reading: 55
